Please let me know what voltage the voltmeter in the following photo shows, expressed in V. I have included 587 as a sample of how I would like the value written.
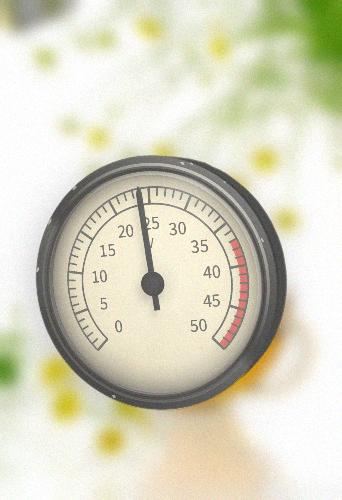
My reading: 24
